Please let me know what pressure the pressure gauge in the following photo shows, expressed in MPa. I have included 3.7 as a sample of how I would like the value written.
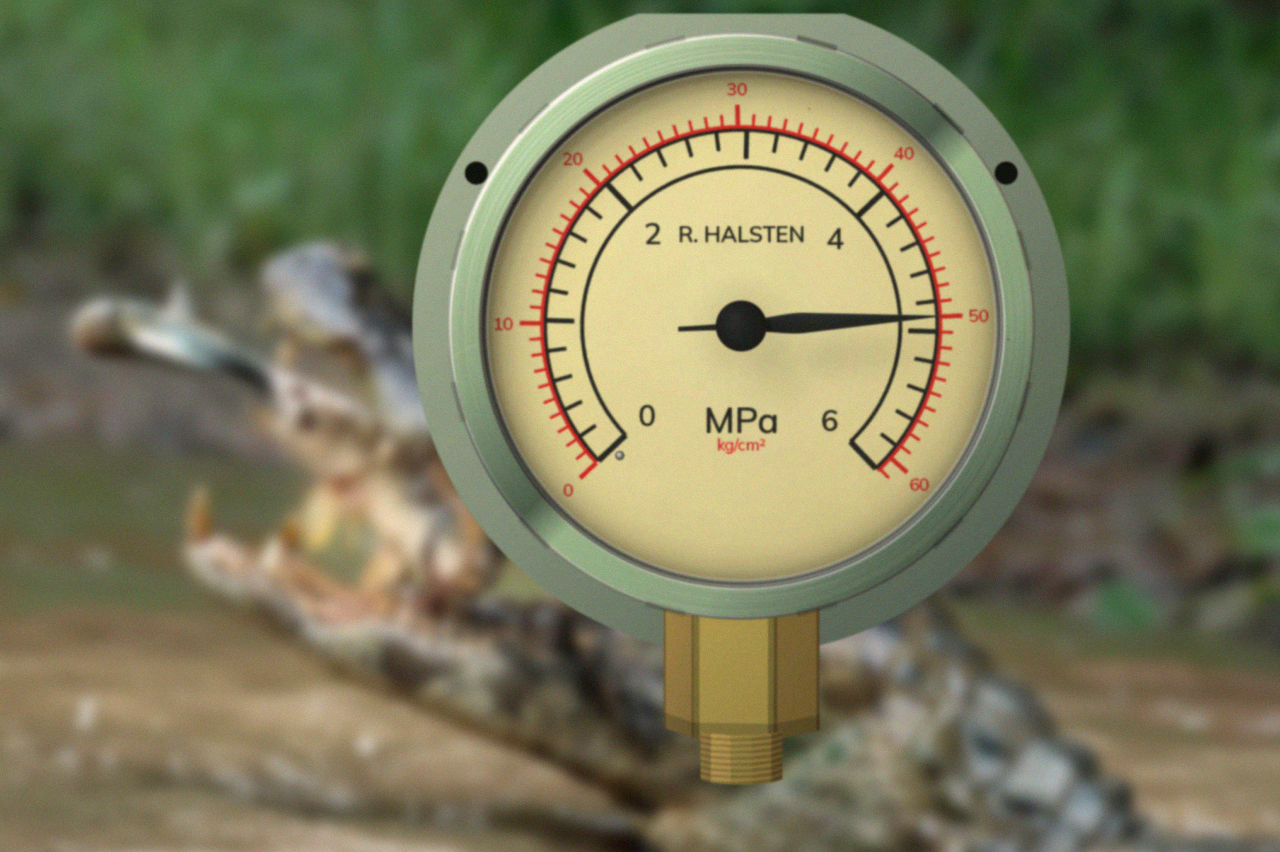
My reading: 4.9
